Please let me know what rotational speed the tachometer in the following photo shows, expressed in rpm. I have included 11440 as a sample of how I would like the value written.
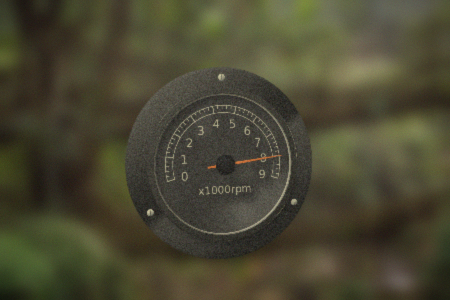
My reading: 8000
